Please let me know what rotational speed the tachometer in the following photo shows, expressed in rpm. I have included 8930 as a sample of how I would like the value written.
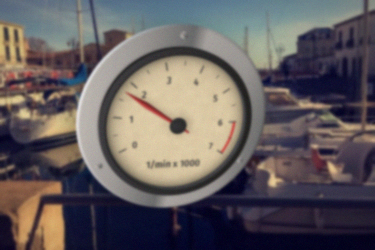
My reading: 1750
